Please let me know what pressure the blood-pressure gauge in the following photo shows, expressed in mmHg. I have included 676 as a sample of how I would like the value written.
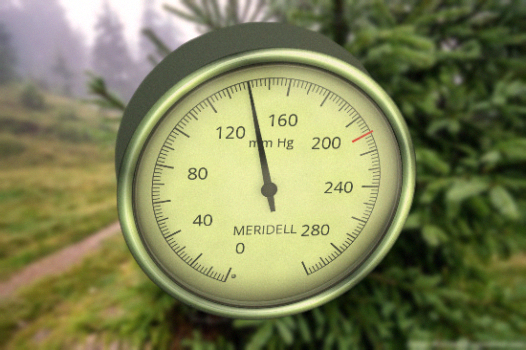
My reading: 140
